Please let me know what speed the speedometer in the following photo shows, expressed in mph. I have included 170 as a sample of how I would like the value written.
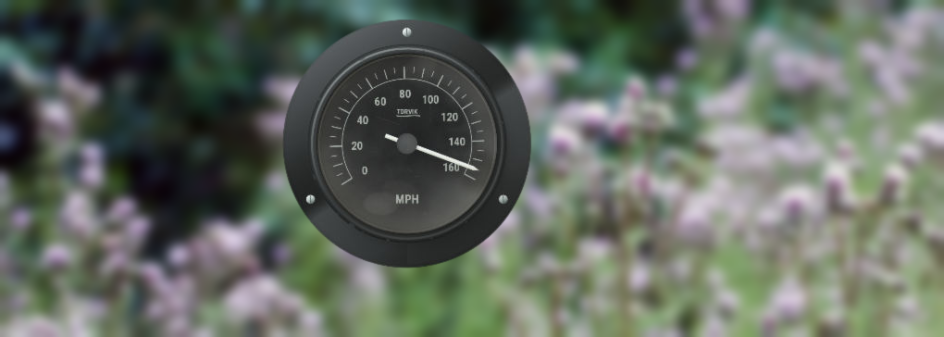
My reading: 155
